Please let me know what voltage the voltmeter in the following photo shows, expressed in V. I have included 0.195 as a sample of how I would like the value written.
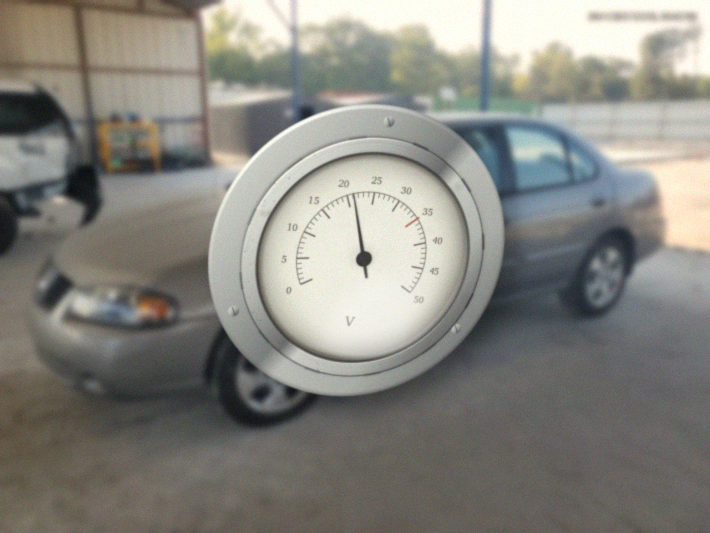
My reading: 21
